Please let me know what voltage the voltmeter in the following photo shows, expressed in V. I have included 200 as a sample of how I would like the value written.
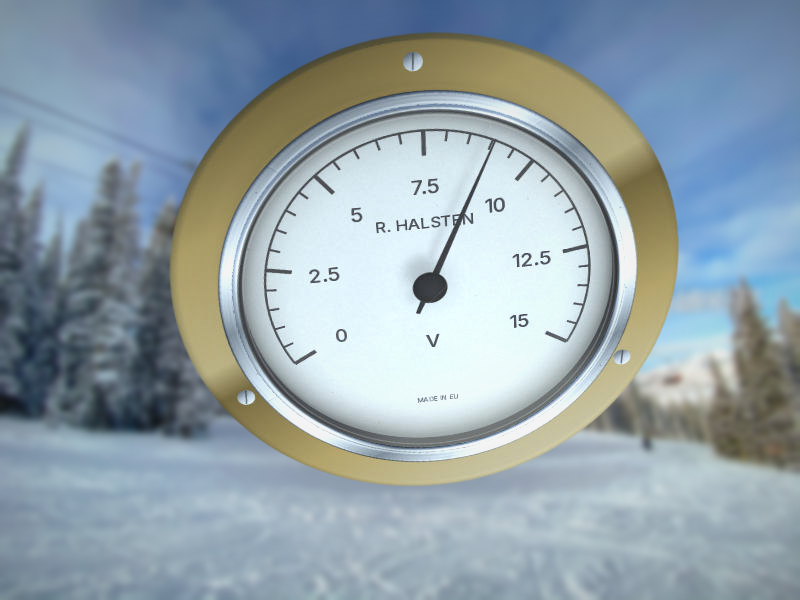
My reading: 9
